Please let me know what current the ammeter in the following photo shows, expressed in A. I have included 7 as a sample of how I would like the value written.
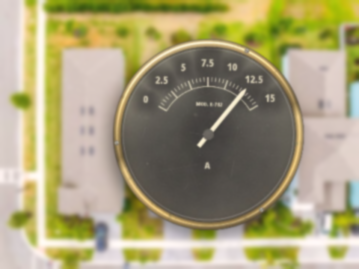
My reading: 12.5
